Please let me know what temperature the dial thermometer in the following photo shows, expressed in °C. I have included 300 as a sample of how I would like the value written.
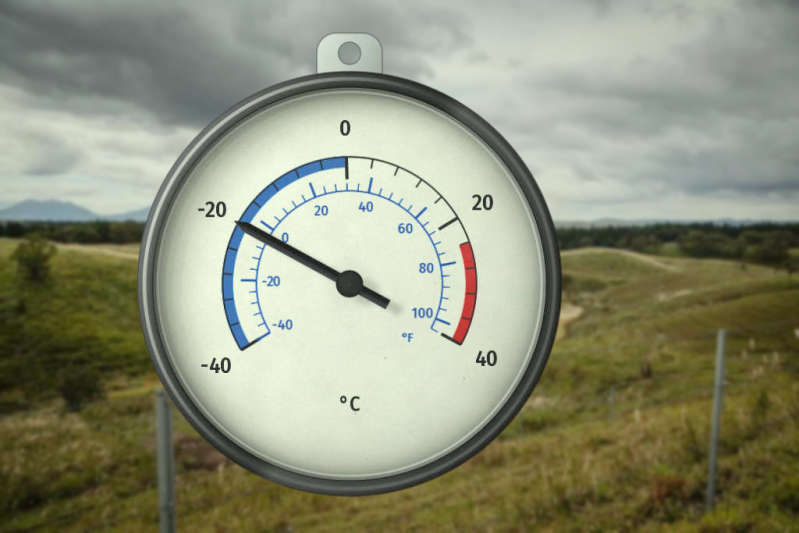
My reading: -20
